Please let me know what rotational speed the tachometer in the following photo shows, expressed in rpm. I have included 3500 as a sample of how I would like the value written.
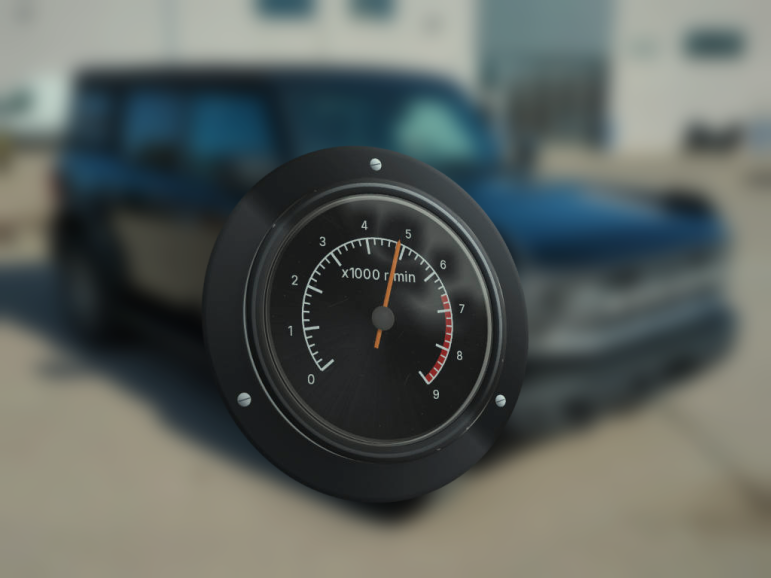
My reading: 4800
